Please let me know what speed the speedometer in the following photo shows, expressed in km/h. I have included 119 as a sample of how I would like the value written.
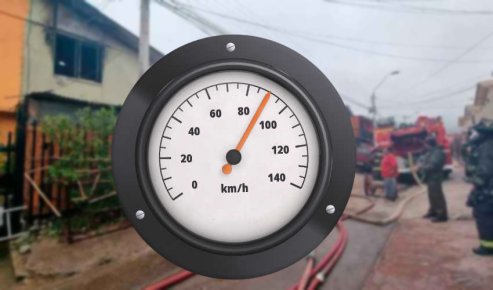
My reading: 90
